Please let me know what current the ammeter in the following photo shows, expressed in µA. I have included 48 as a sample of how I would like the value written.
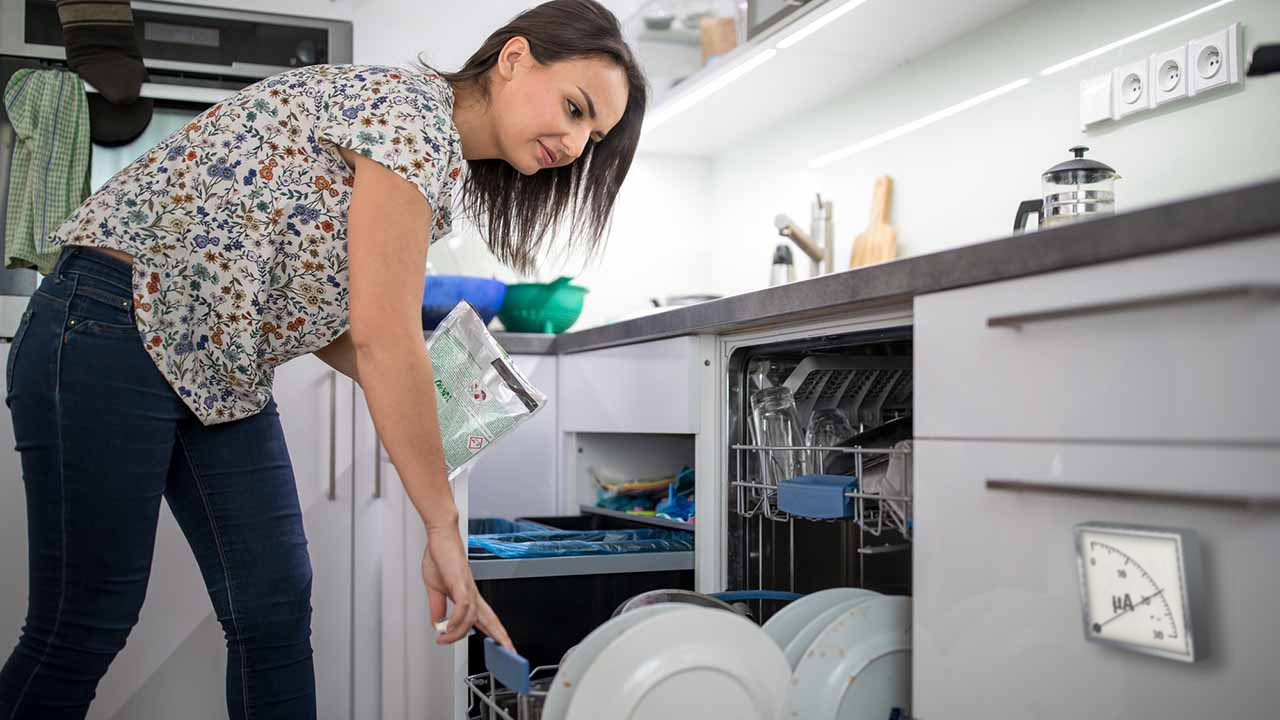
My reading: 20
